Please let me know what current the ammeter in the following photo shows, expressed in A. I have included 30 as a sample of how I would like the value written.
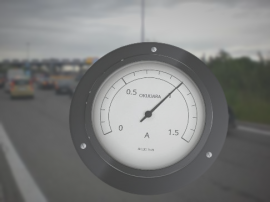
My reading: 1
